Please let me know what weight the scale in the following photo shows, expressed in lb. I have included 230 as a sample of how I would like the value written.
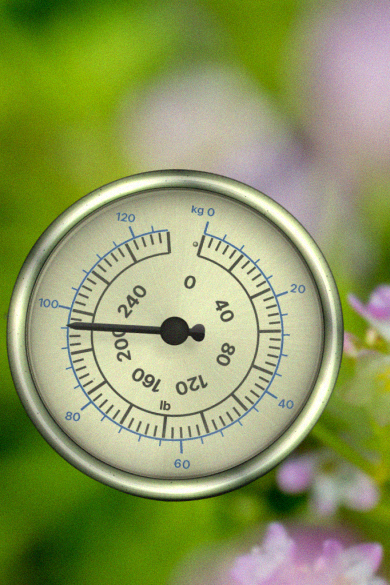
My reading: 212
